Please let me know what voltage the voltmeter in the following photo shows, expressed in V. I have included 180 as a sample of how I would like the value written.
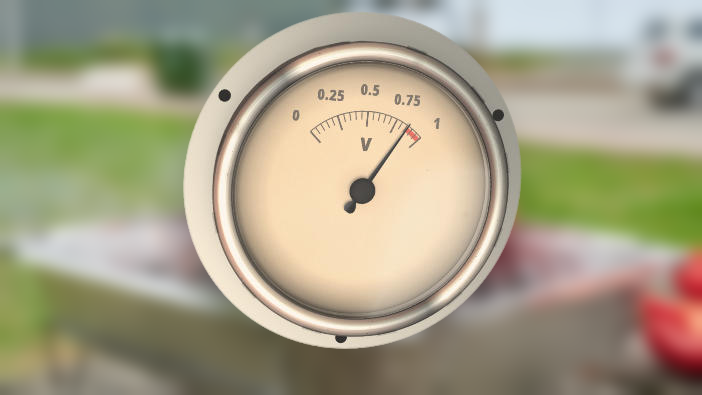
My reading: 0.85
